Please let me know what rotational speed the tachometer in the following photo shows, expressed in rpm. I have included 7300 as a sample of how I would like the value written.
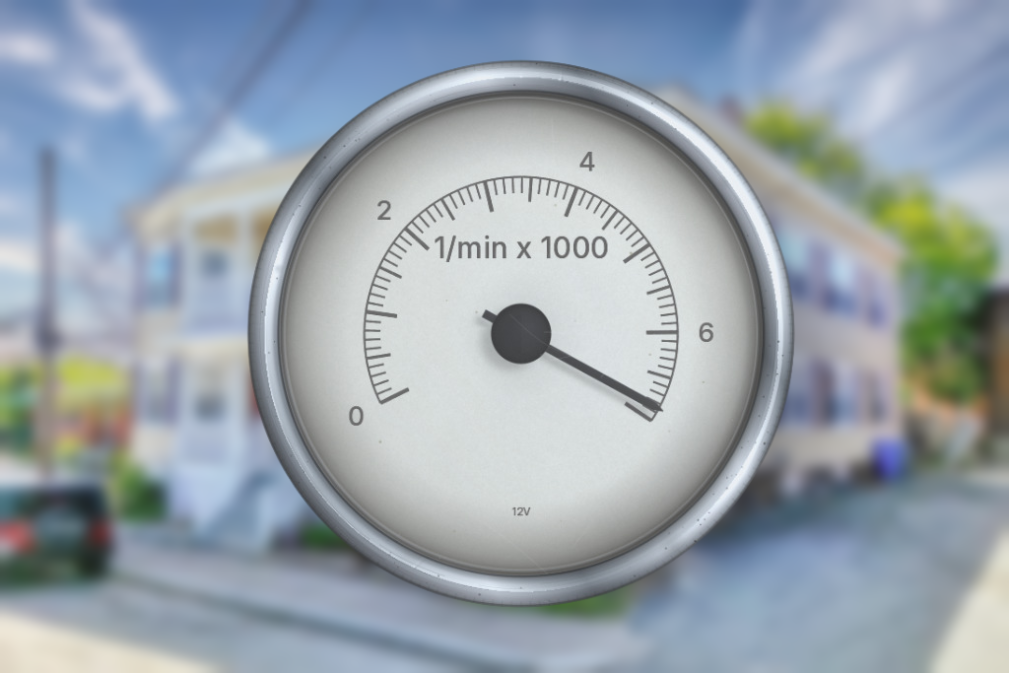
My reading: 6850
